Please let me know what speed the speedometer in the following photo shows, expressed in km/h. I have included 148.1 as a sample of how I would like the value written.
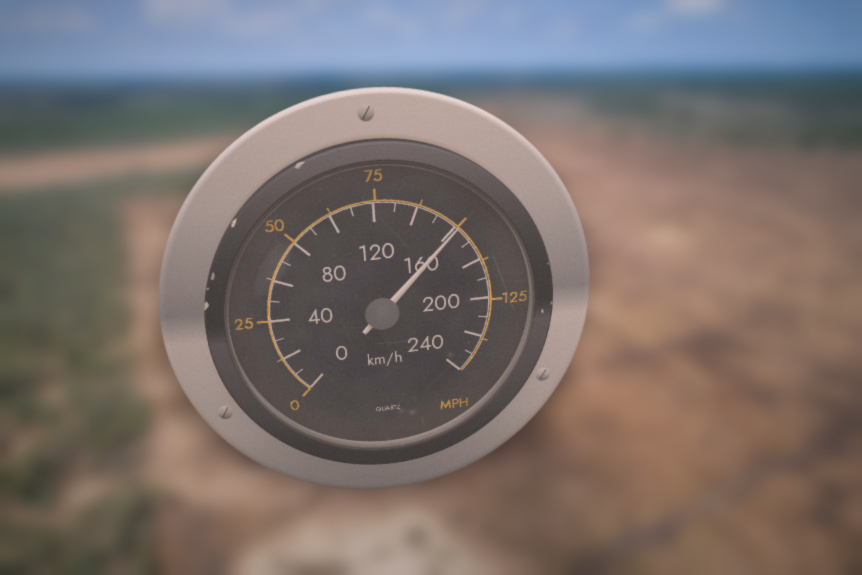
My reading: 160
